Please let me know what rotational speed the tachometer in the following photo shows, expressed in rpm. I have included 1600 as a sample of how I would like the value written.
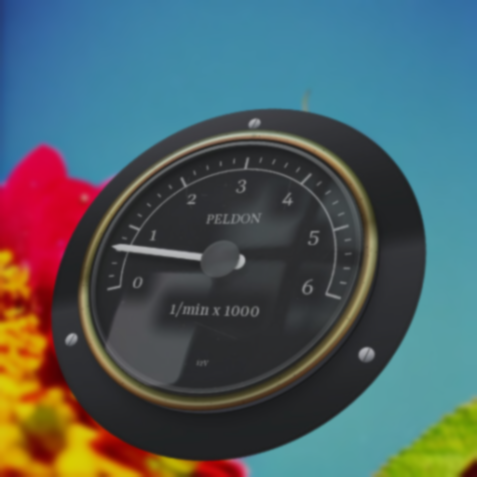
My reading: 600
